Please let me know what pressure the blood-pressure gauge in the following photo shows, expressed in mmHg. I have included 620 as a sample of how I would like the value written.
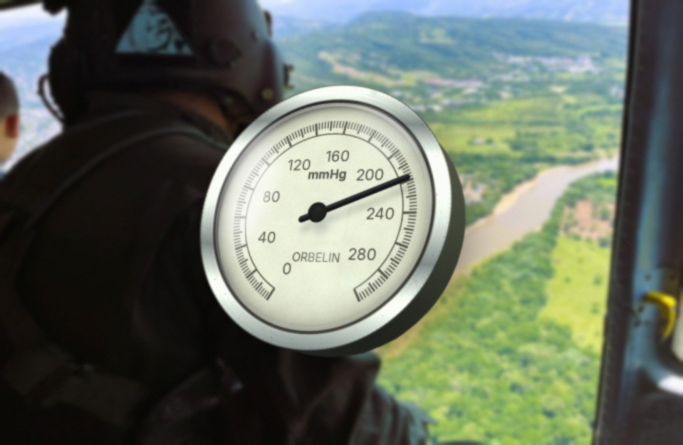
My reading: 220
